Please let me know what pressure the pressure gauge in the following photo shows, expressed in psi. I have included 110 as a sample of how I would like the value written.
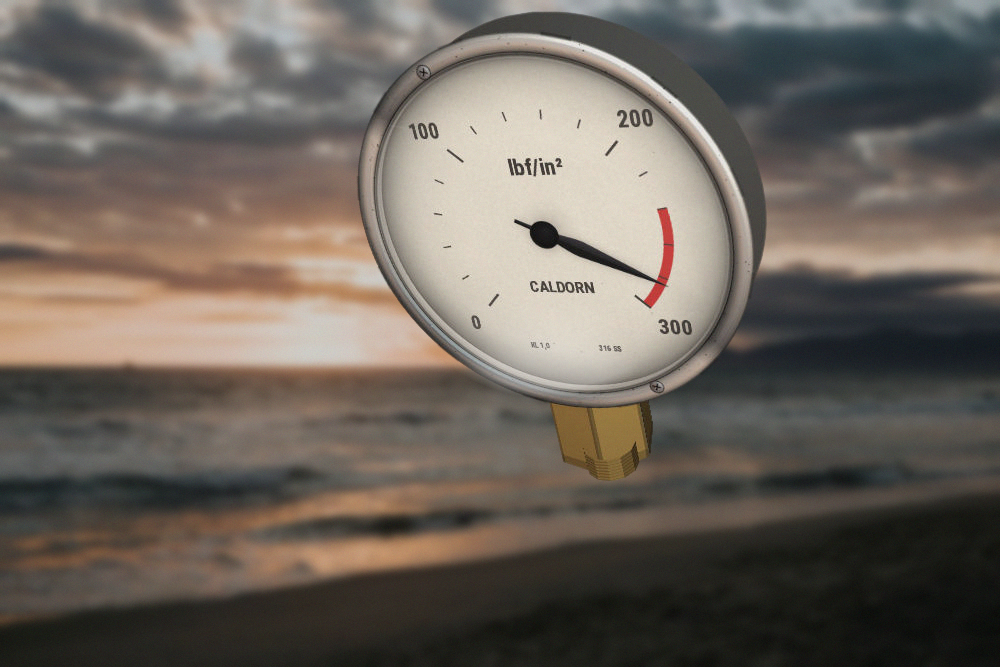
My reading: 280
